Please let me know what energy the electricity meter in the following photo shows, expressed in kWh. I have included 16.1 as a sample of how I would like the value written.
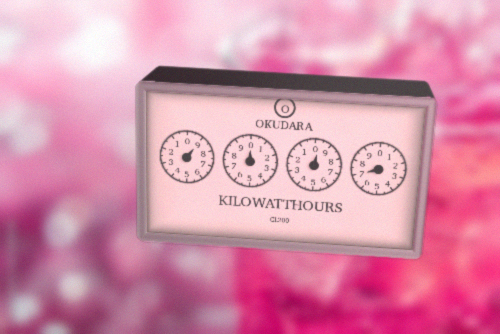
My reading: 8997
